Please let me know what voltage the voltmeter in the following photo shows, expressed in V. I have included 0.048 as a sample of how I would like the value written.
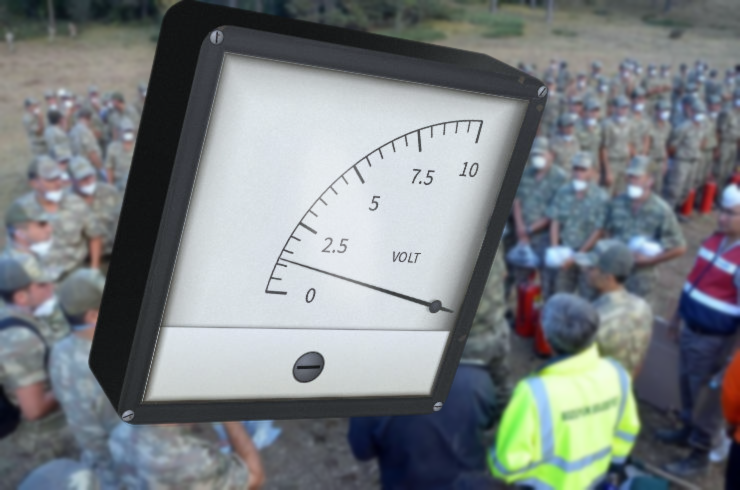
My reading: 1.25
